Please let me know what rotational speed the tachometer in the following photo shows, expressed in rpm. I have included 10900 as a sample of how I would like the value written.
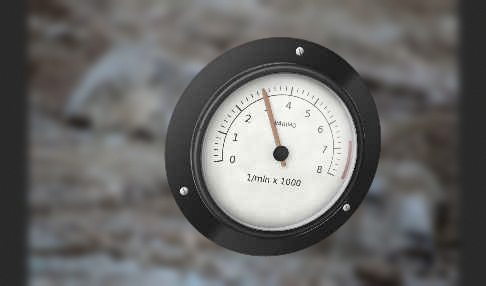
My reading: 3000
